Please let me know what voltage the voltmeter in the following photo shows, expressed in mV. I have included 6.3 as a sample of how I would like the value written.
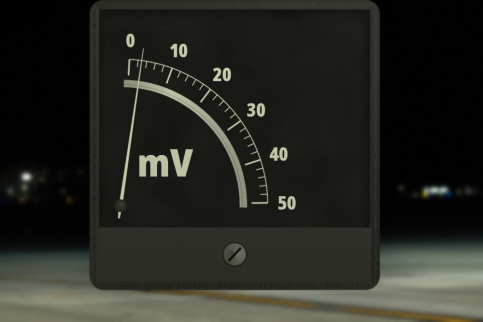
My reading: 3
